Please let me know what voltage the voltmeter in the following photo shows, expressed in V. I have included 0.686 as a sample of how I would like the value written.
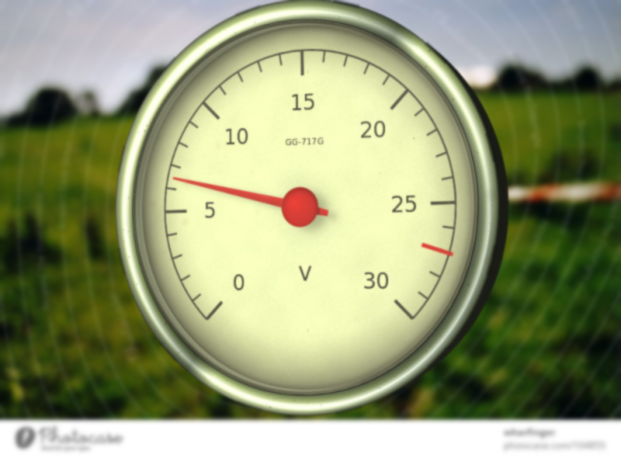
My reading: 6.5
